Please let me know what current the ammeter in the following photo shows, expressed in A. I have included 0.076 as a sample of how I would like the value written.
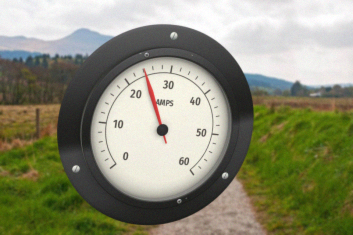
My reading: 24
